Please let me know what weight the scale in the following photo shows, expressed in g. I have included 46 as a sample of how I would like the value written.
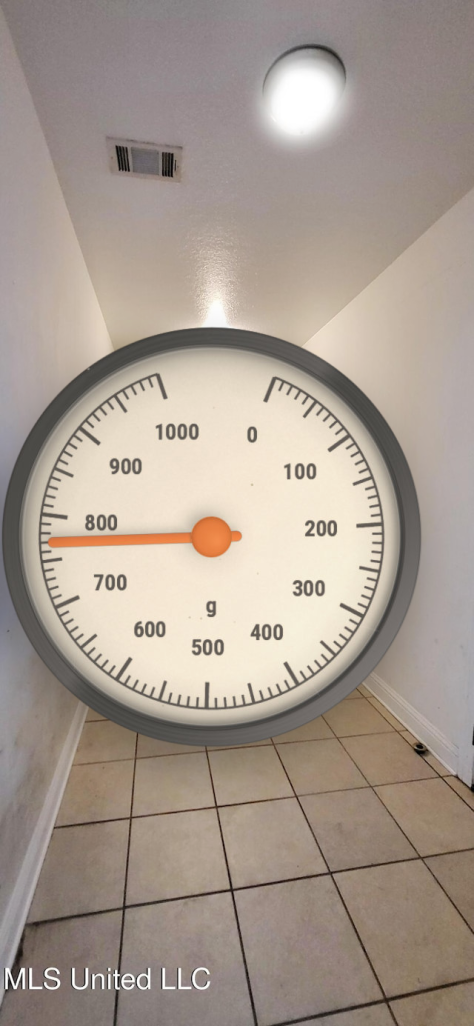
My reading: 770
